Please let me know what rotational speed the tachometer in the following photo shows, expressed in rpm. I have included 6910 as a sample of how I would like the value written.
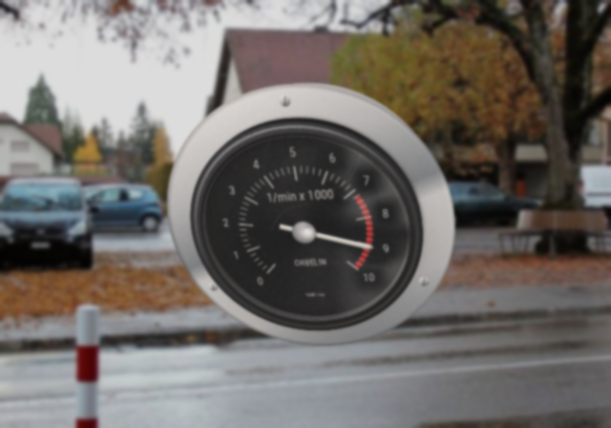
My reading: 9000
